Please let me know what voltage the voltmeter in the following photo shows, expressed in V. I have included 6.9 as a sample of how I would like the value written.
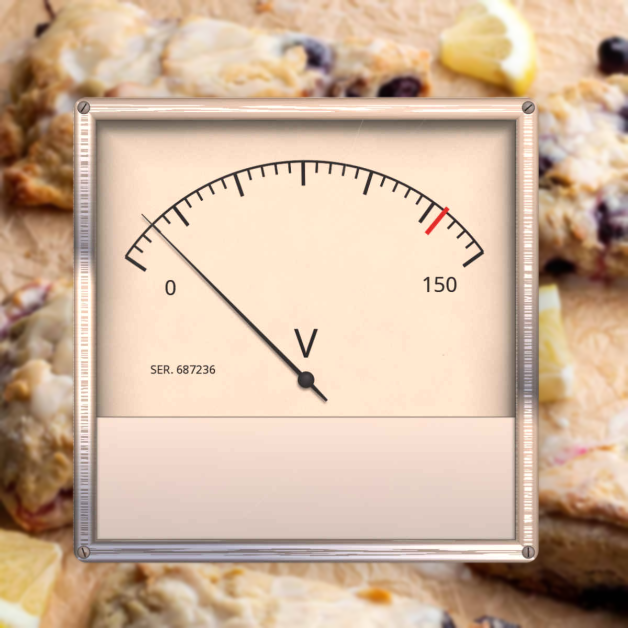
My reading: 15
